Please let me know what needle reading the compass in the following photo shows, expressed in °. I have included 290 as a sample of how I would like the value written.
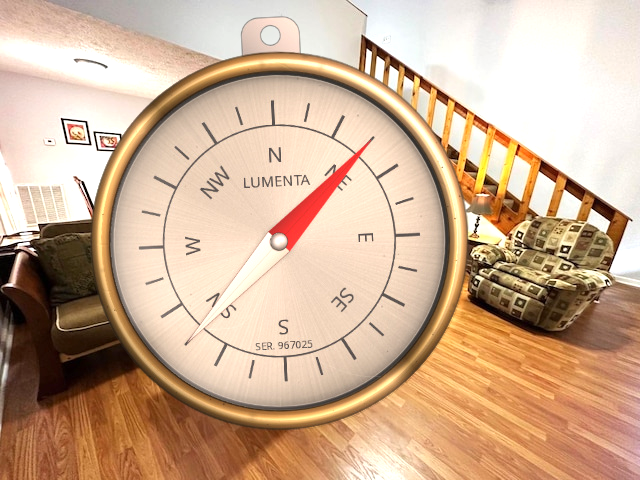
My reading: 45
